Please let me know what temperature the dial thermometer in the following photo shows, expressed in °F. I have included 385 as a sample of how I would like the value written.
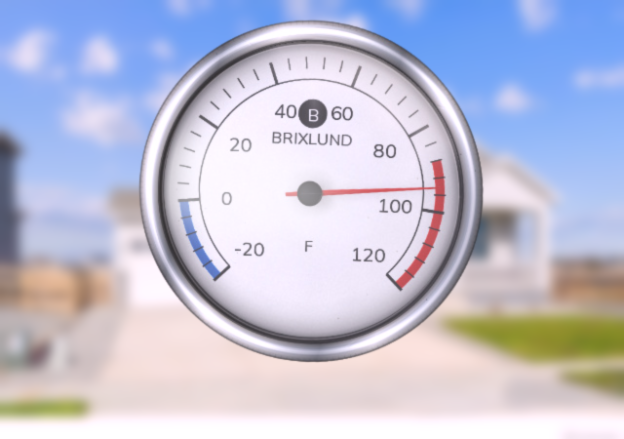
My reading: 94
